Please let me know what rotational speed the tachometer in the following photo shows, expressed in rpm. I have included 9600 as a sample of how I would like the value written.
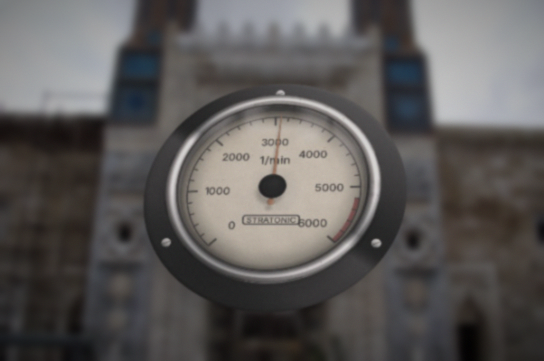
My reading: 3100
